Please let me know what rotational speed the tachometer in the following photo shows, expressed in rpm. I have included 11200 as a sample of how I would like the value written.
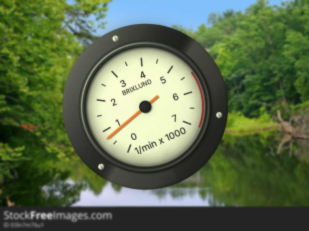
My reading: 750
